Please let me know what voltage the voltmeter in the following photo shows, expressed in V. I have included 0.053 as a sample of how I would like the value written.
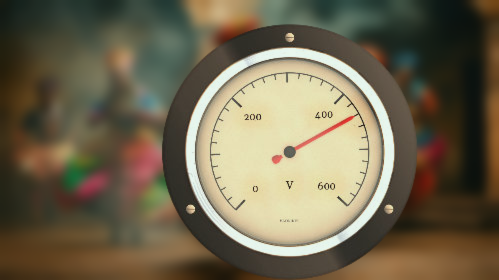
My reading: 440
